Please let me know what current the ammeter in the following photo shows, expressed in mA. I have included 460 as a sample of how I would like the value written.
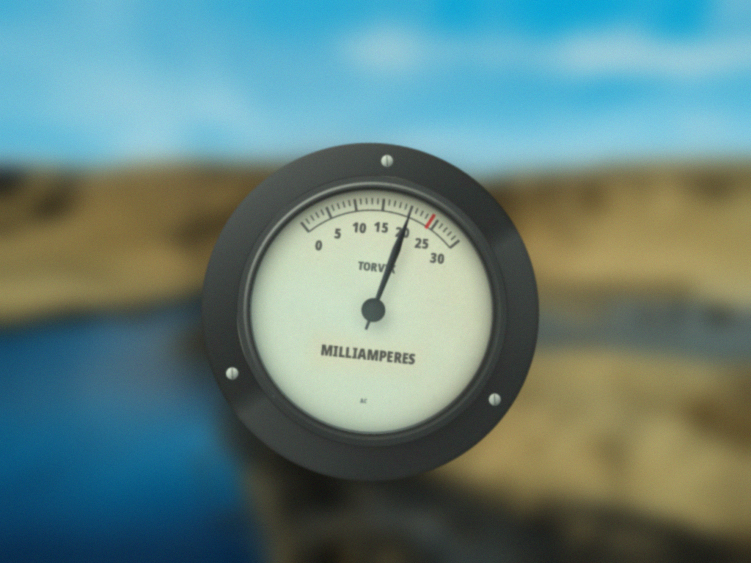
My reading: 20
